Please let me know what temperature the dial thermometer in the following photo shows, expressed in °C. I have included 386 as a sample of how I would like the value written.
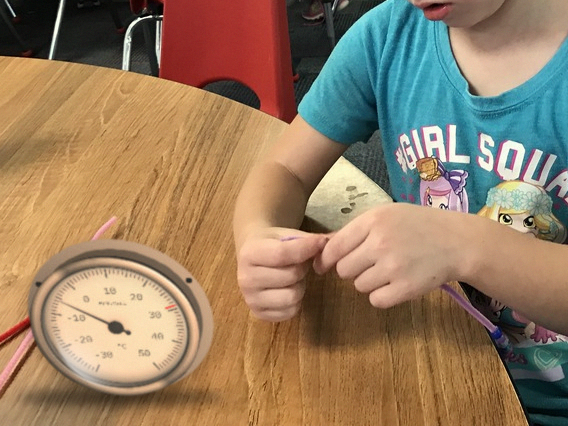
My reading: -5
